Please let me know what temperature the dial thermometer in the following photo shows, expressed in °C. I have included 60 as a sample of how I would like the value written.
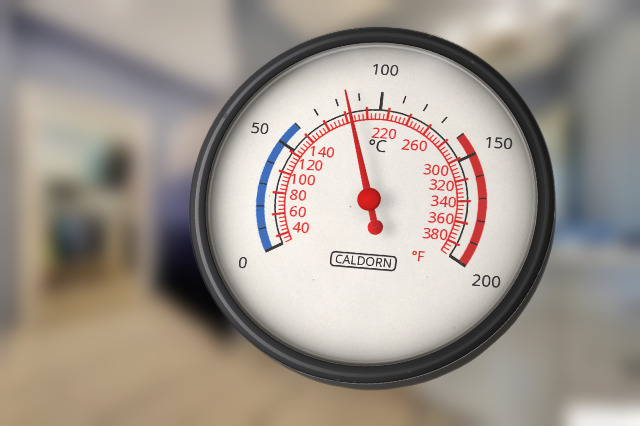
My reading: 85
